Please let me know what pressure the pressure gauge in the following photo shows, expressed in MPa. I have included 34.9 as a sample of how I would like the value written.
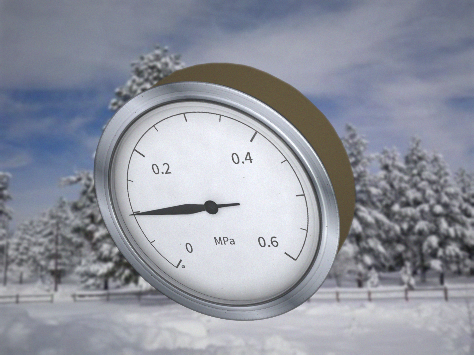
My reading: 0.1
